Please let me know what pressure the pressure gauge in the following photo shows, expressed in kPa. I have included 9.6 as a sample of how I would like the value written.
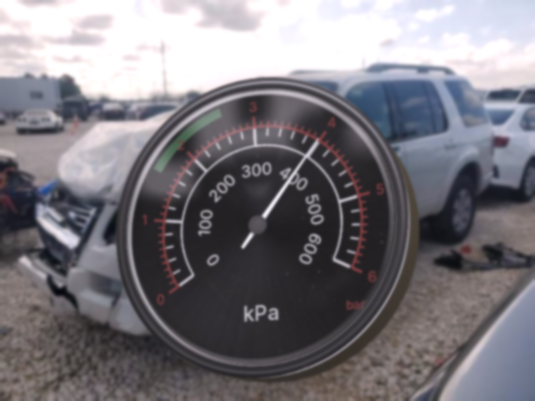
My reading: 400
